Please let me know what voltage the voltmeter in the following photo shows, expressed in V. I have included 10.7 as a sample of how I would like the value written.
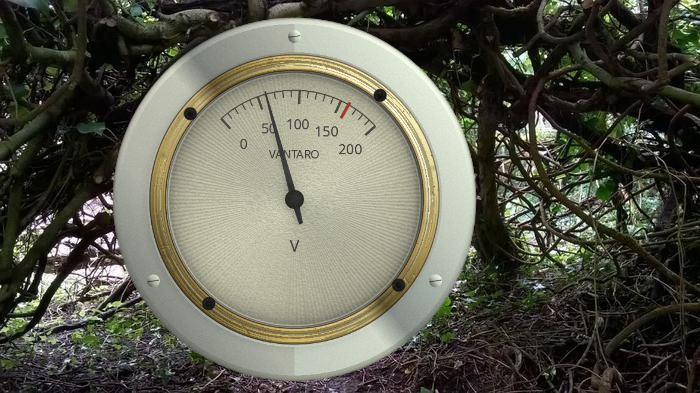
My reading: 60
